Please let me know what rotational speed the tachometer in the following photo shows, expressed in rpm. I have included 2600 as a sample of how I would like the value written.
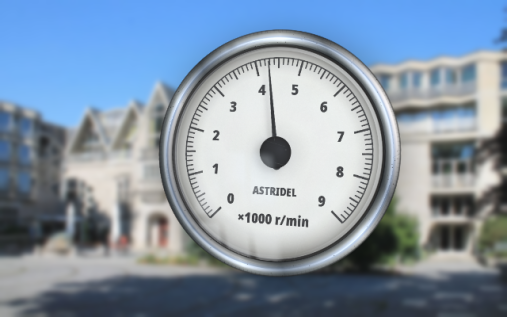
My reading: 4300
